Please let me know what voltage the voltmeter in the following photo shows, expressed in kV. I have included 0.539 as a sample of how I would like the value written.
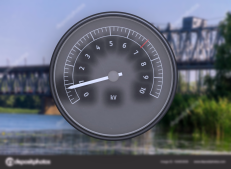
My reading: 0.8
